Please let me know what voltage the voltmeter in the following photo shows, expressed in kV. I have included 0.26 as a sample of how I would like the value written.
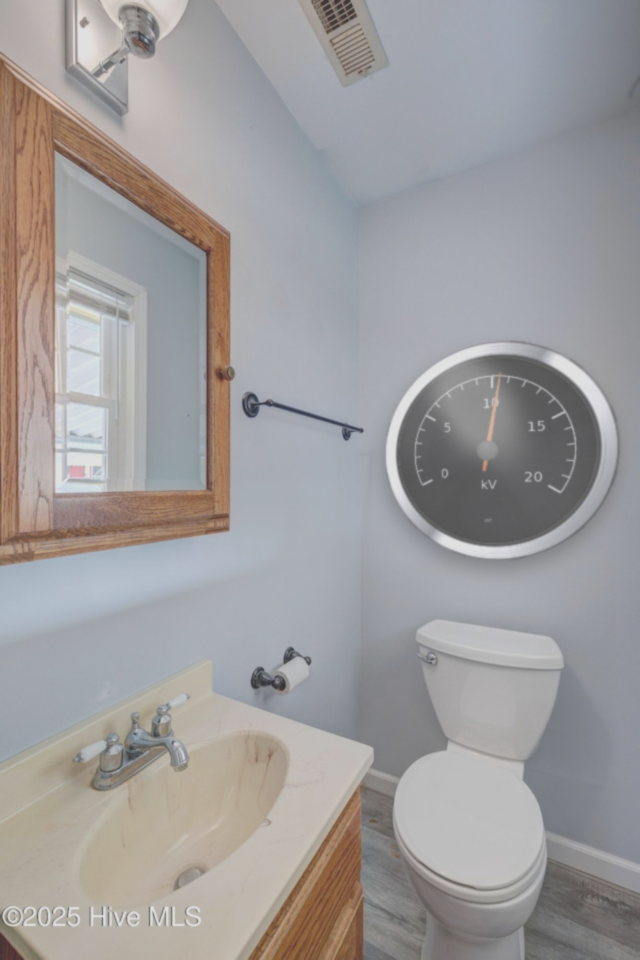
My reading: 10.5
